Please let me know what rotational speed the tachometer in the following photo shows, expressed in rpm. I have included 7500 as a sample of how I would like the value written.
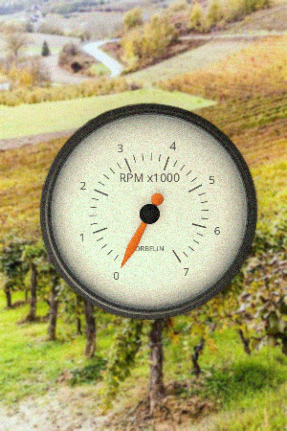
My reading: 0
